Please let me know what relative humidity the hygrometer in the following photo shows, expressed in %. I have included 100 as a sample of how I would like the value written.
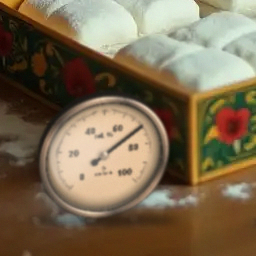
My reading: 70
